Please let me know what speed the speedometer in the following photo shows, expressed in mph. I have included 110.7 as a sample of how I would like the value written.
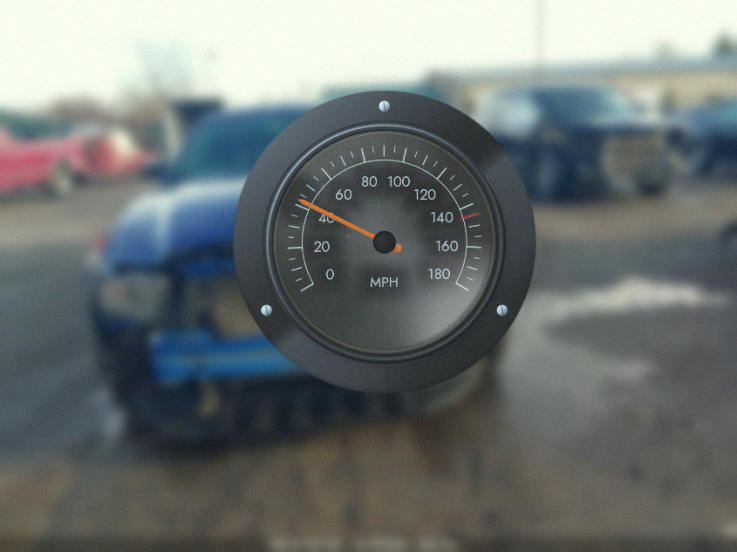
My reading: 42.5
